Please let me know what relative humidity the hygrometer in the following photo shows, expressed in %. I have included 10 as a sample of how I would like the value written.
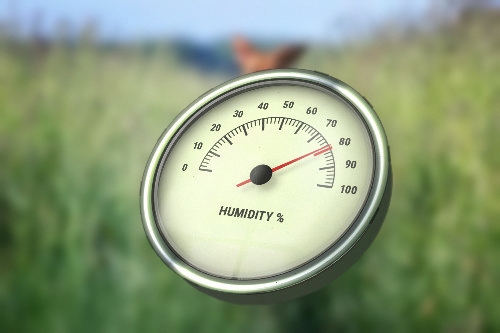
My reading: 80
